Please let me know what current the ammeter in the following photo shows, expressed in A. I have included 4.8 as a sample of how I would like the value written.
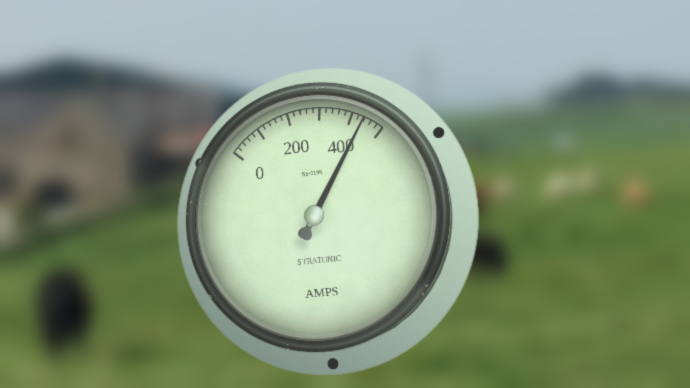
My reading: 440
